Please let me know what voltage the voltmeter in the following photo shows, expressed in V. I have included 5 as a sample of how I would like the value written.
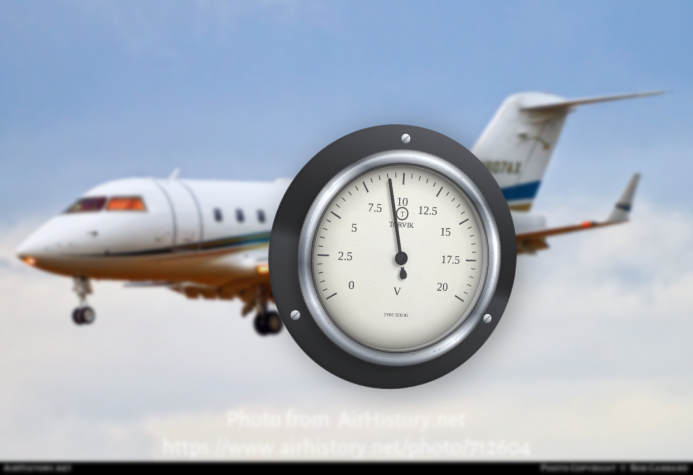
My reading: 9
